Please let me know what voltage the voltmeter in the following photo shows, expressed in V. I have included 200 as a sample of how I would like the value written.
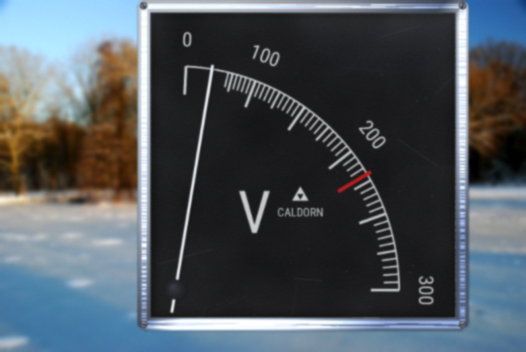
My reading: 50
